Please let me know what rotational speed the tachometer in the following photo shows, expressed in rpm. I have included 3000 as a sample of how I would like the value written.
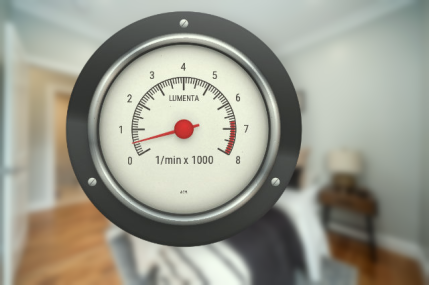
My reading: 500
